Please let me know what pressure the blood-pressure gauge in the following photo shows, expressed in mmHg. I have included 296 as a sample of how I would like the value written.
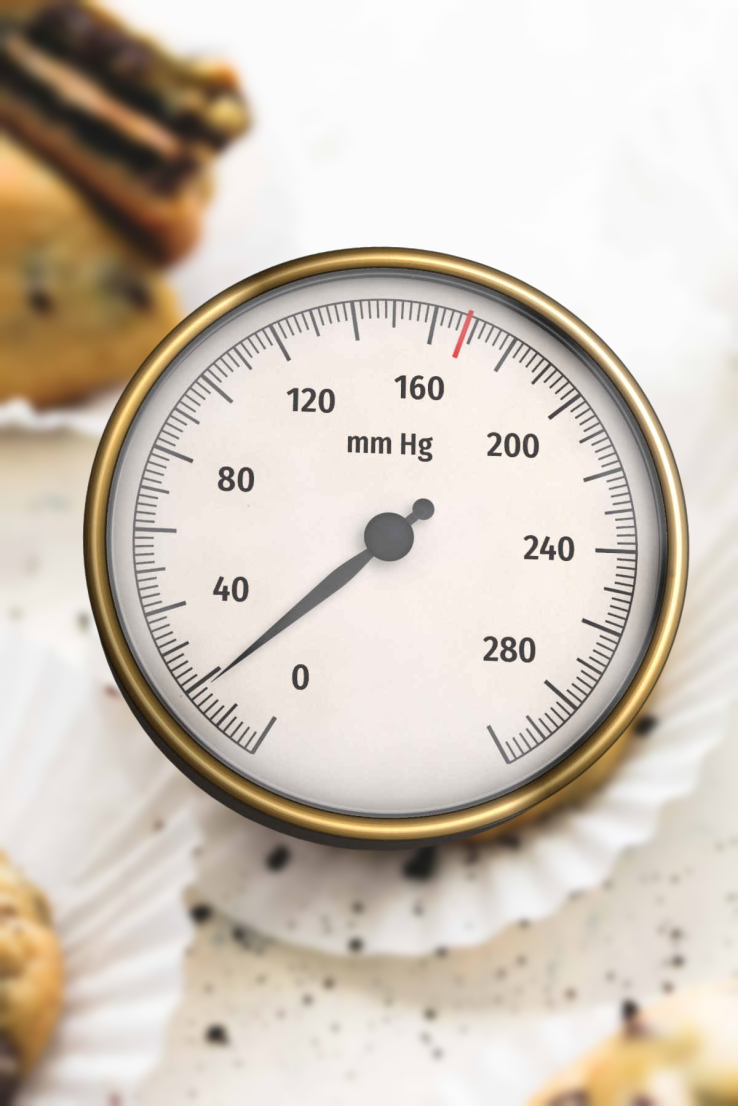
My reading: 18
